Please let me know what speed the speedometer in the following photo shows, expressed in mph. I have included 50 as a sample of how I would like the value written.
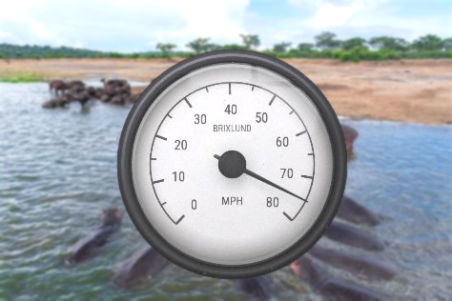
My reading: 75
